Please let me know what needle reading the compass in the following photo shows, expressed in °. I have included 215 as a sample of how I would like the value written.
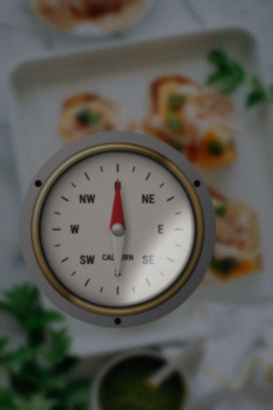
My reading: 0
